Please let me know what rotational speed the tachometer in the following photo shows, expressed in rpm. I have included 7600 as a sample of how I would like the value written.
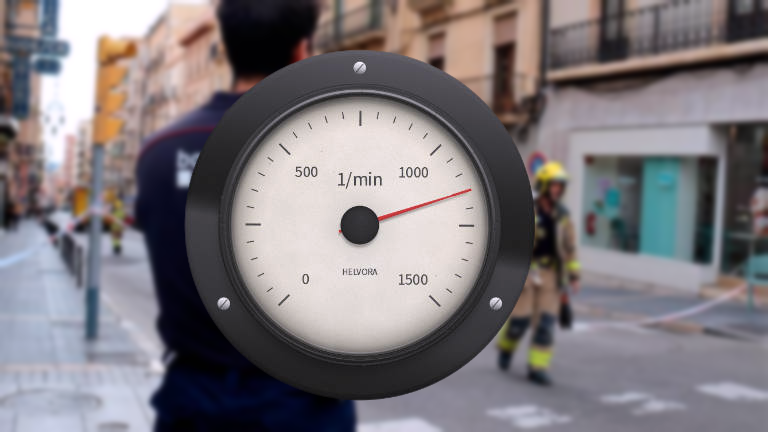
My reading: 1150
